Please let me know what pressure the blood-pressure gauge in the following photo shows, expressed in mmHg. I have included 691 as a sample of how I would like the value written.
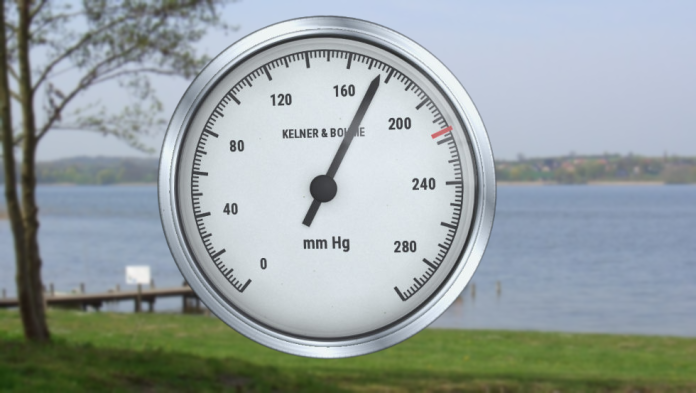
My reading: 176
